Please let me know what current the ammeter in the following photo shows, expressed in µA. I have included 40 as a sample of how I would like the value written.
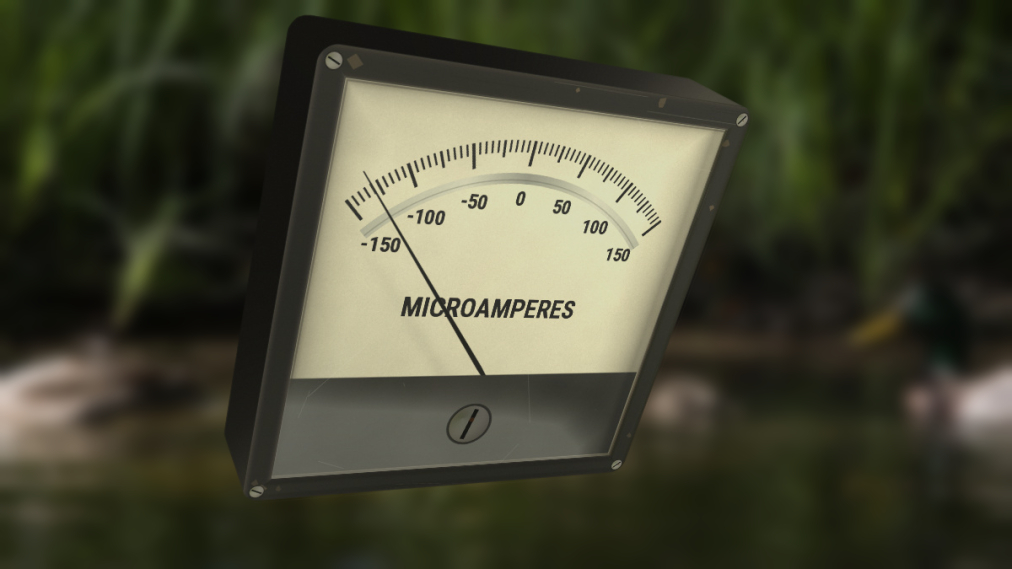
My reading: -130
